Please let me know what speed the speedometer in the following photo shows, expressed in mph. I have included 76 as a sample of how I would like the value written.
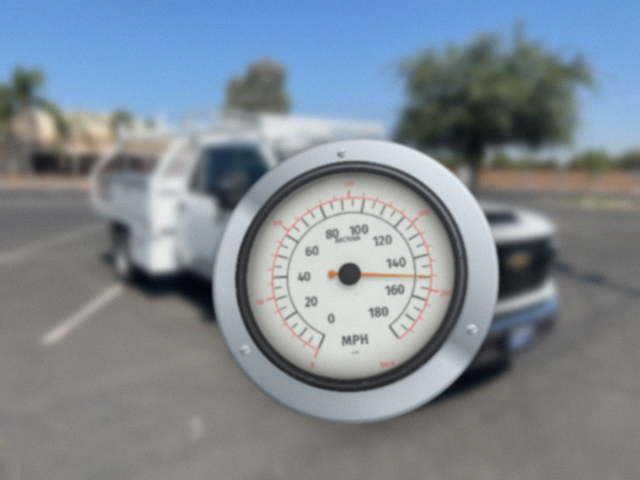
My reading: 150
